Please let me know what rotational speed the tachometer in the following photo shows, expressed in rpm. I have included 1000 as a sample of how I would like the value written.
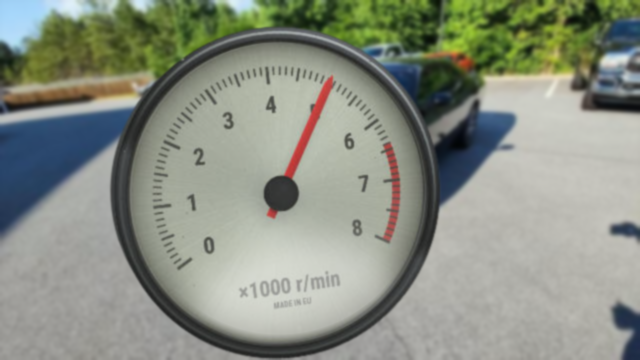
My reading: 5000
